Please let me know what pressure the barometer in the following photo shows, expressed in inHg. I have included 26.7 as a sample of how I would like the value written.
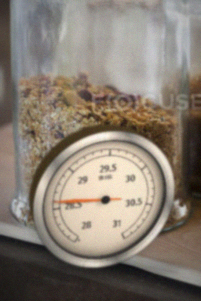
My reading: 28.6
